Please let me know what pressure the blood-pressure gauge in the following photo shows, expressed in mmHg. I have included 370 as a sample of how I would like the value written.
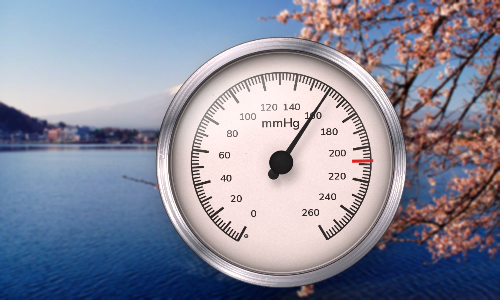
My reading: 160
